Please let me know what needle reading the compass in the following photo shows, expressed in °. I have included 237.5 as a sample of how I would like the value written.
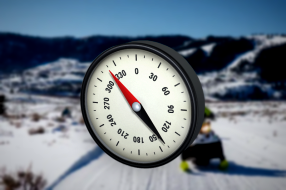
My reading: 320
